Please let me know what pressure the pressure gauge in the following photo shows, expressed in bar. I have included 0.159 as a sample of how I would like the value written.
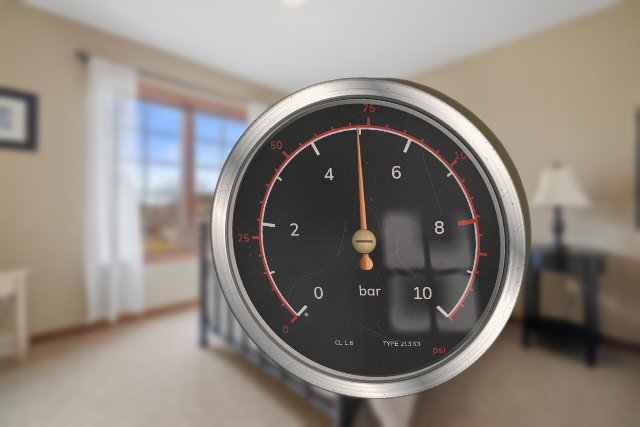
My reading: 5
